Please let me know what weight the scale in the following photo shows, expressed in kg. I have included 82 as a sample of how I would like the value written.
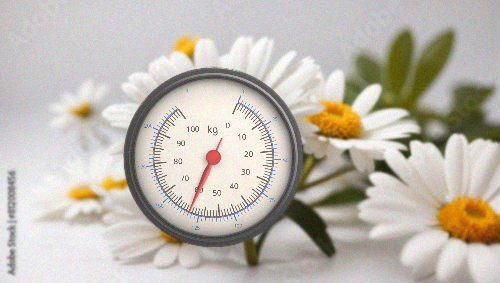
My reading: 60
